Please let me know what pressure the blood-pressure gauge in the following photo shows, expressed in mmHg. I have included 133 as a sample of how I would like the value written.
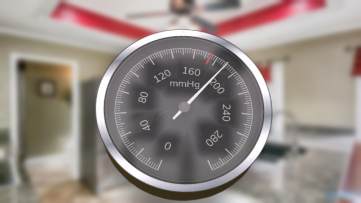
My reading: 190
